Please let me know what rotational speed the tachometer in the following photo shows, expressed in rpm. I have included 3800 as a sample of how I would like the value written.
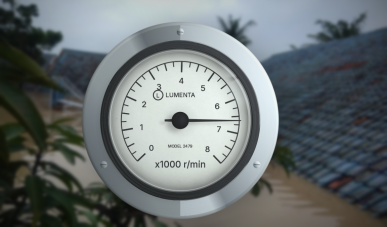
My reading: 6625
